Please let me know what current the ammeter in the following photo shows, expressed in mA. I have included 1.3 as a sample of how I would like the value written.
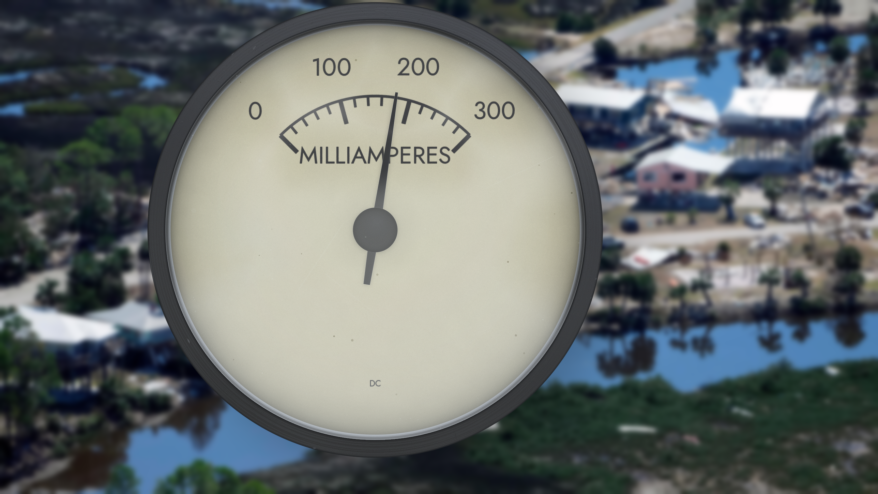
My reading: 180
